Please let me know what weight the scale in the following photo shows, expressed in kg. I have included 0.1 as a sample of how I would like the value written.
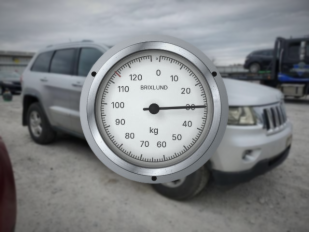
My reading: 30
